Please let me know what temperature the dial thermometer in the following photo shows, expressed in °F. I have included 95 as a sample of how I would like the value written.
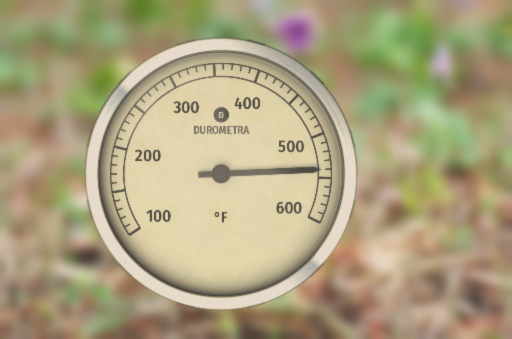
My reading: 540
